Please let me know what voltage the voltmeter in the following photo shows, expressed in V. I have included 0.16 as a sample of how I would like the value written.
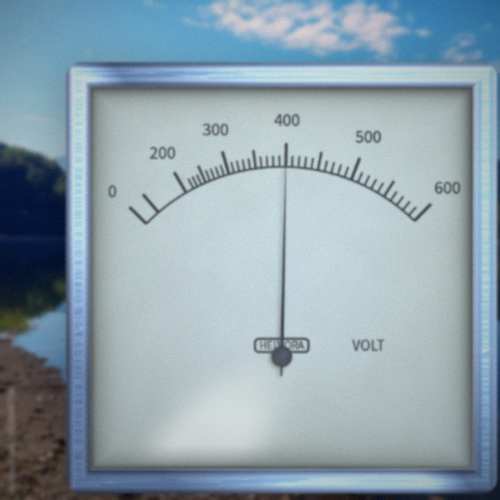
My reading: 400
